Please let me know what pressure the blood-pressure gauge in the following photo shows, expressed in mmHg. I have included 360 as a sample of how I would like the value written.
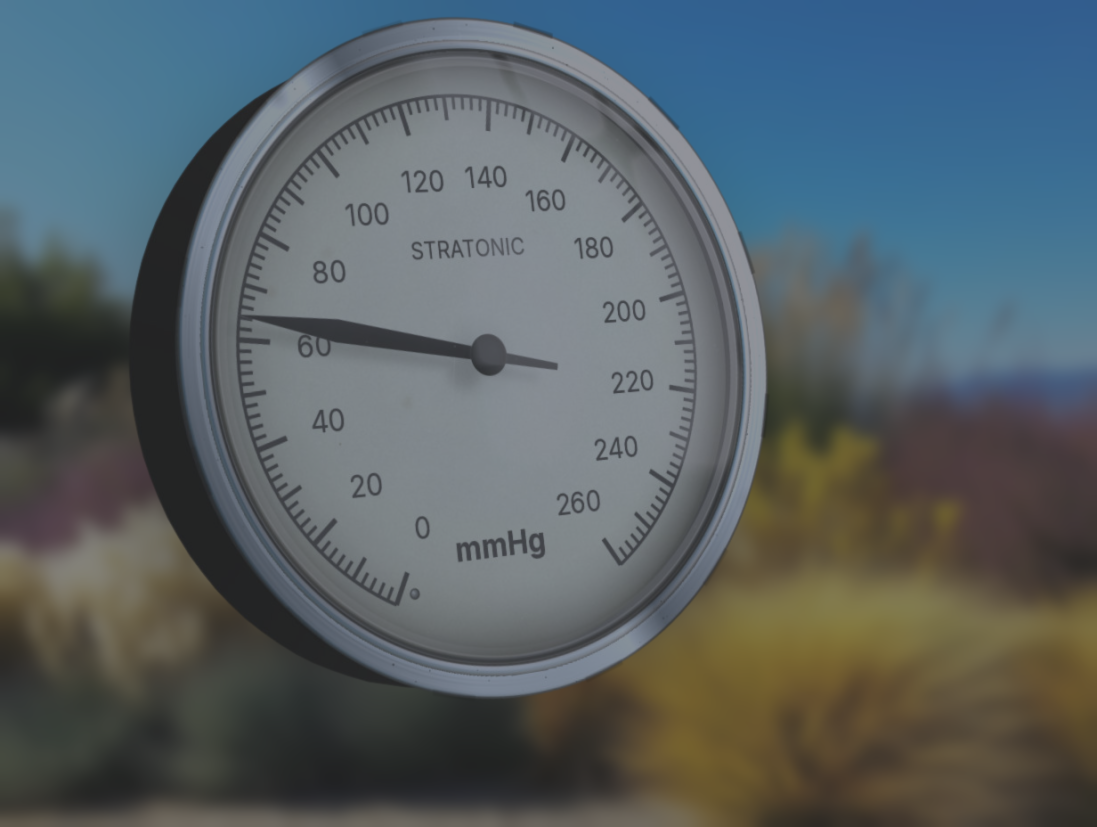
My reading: 64
